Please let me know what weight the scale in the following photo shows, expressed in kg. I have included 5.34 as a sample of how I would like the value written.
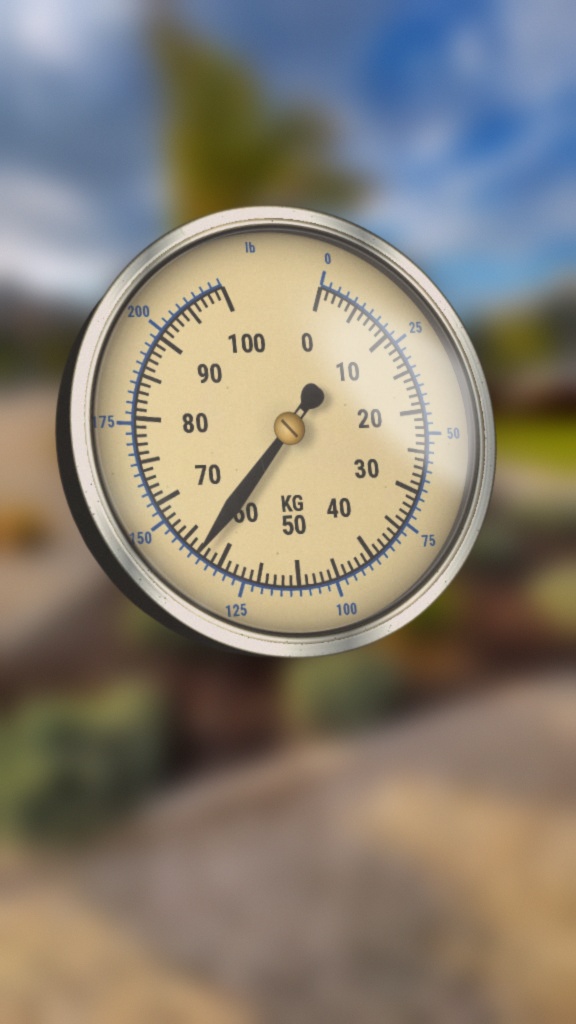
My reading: 63
